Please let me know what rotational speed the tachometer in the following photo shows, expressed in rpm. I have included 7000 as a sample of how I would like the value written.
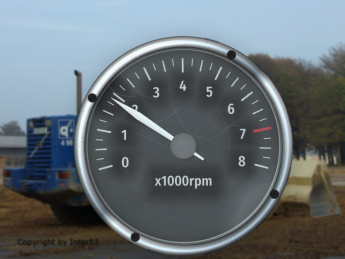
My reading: 1875
